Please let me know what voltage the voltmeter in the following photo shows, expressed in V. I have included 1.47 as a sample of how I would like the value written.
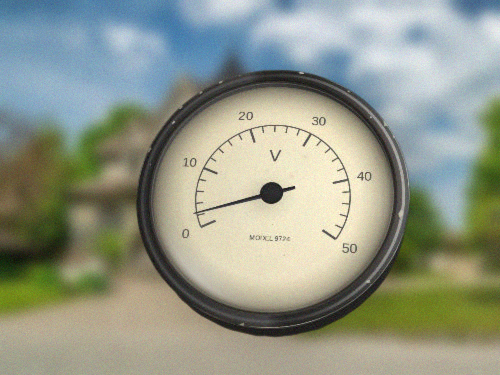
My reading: 2
